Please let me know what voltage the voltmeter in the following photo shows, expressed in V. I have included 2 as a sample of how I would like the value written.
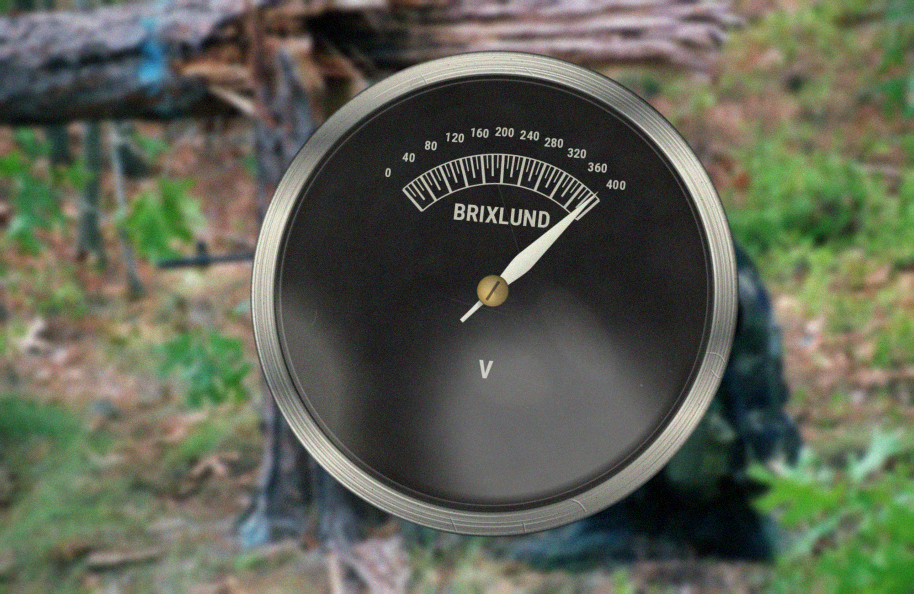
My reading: 390
